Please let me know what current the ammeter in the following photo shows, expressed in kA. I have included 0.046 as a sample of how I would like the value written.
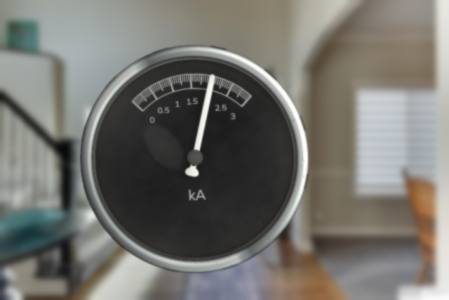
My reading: 2
